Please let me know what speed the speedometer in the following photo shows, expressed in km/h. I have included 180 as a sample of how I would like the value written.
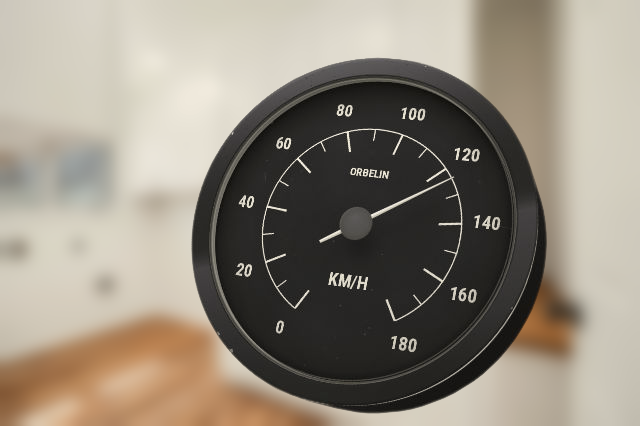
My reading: 125
